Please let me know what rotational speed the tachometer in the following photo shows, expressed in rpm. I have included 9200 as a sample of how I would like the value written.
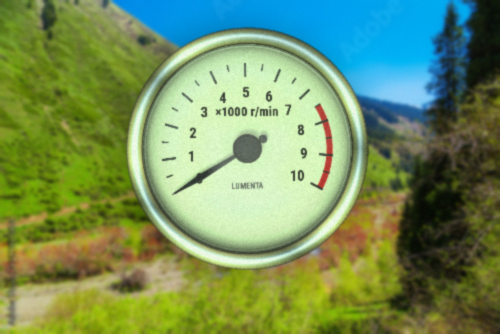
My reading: 0
